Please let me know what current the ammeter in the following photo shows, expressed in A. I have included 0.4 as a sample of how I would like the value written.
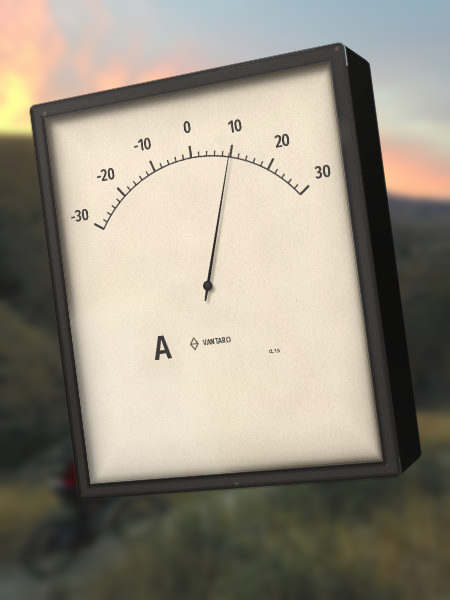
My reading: 10
